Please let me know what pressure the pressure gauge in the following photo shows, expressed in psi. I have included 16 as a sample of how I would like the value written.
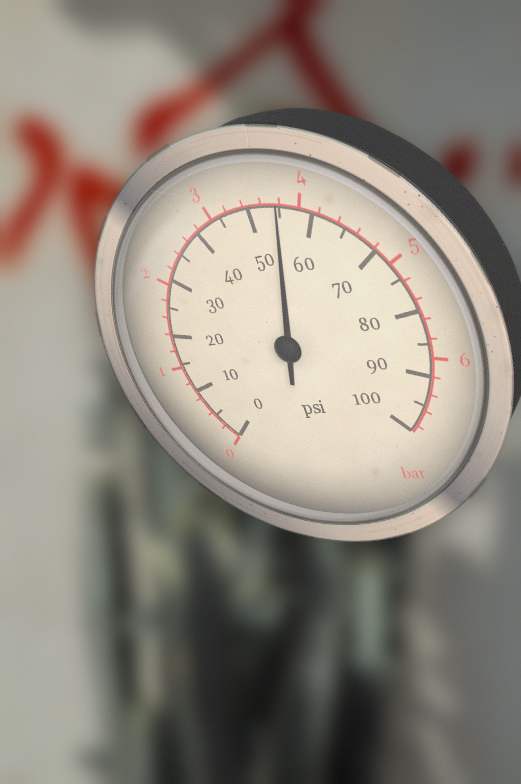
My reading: 55
